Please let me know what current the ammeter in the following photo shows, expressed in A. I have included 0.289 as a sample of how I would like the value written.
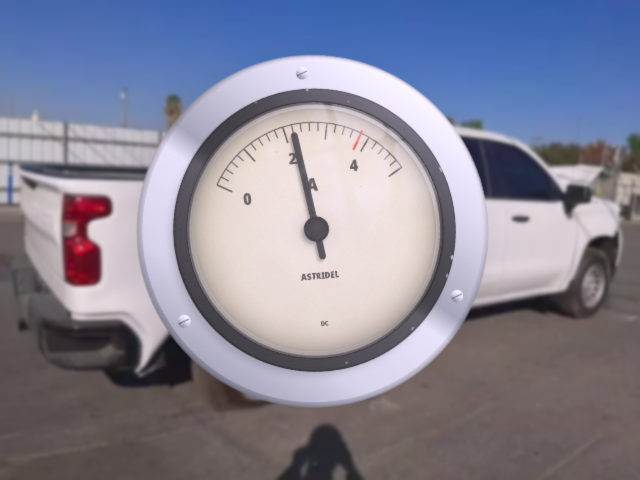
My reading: 2.2
